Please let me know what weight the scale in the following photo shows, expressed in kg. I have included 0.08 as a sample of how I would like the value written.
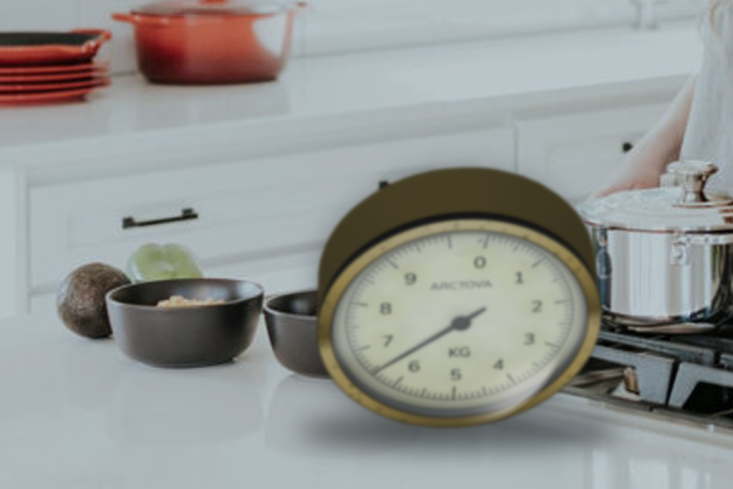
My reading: 6.5
